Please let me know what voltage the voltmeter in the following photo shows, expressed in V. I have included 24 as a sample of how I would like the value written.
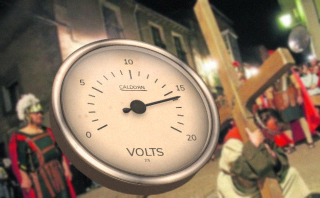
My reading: 16
